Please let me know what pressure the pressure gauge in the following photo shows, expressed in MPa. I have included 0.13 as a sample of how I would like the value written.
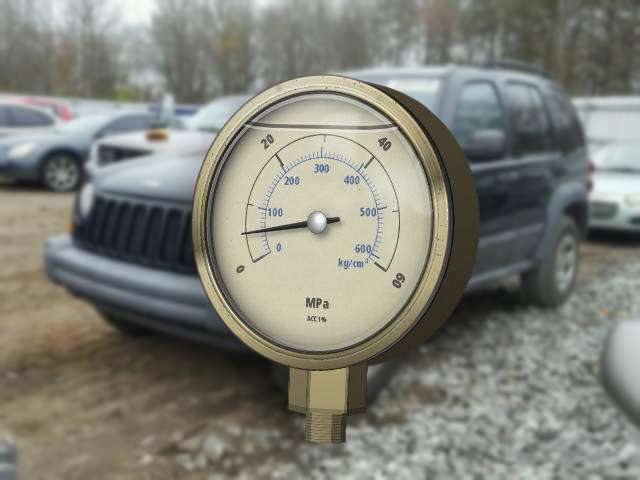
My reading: 5
